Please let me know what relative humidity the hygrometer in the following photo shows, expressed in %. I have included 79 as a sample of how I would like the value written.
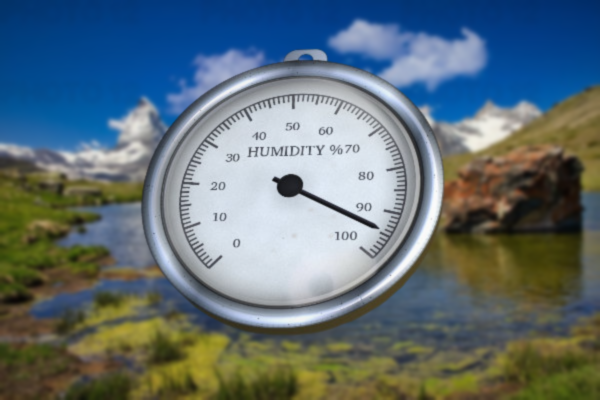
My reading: 95
